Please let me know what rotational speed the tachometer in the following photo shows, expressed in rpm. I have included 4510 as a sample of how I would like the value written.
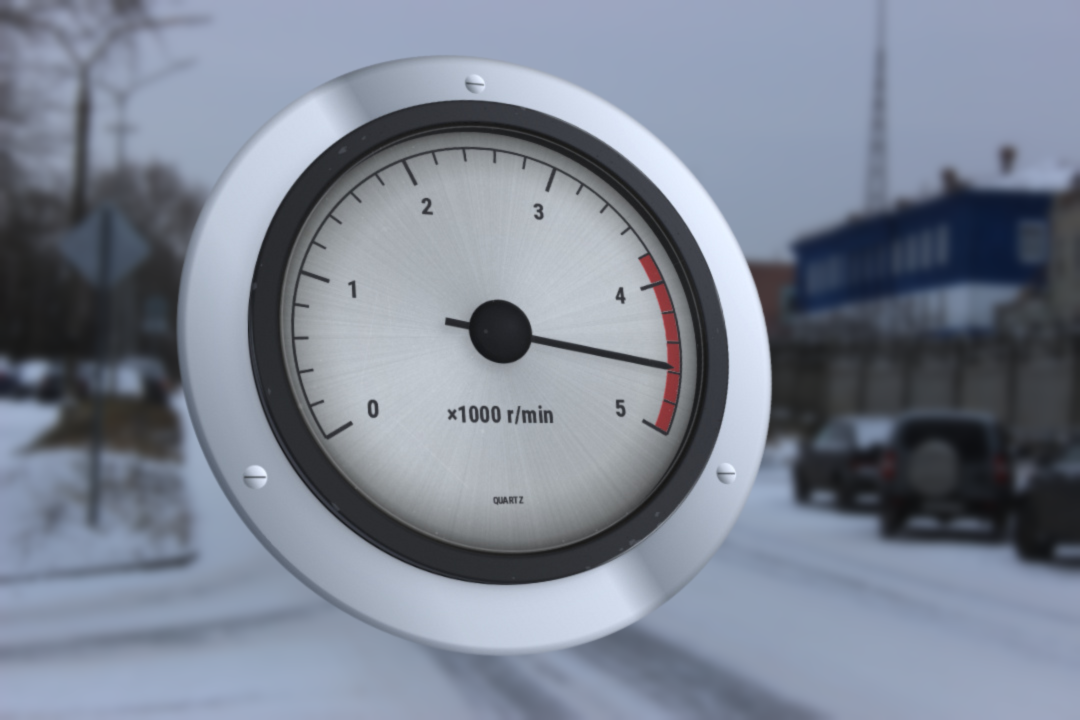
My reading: 4600
